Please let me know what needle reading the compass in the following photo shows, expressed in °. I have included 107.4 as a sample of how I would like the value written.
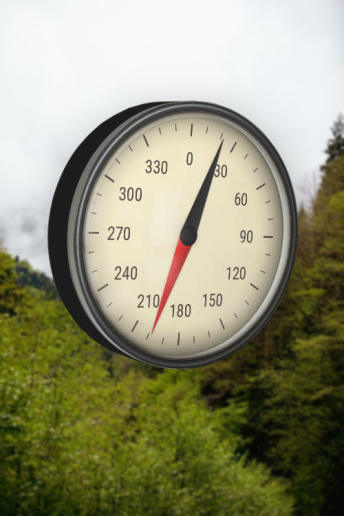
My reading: 200
